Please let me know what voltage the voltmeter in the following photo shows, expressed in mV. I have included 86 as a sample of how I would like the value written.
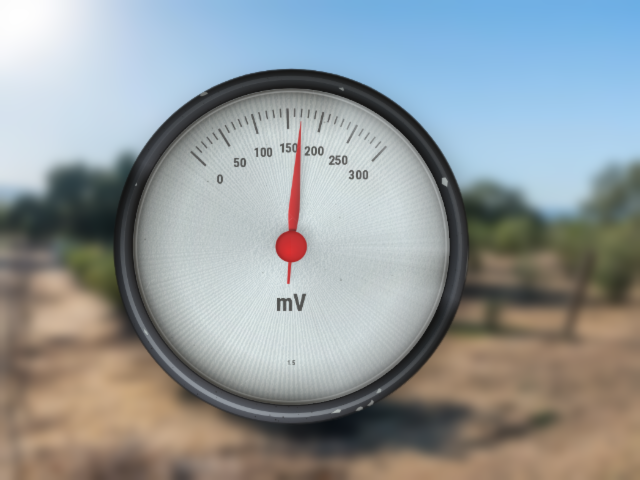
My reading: 170
